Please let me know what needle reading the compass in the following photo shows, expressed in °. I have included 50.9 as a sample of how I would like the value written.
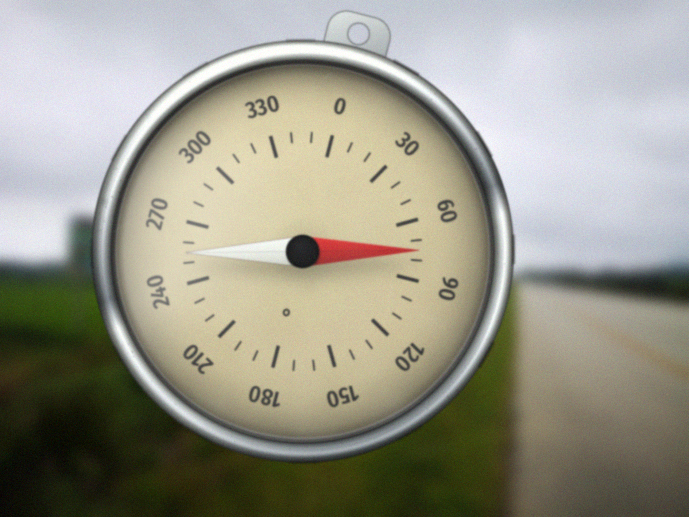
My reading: 75
